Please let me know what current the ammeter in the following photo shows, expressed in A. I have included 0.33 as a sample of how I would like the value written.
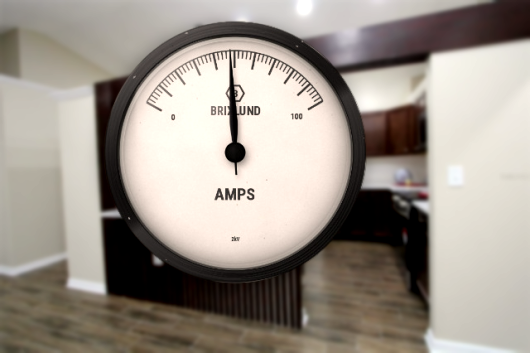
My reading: 48
